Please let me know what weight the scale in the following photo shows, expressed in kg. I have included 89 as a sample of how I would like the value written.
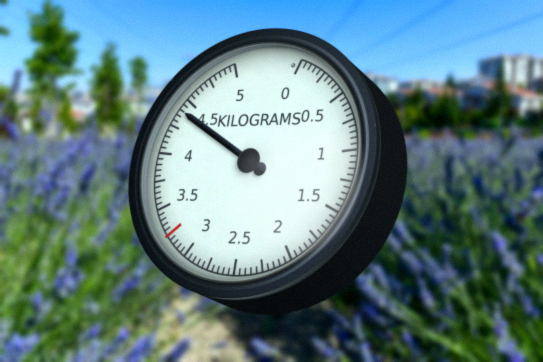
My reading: 4.4
